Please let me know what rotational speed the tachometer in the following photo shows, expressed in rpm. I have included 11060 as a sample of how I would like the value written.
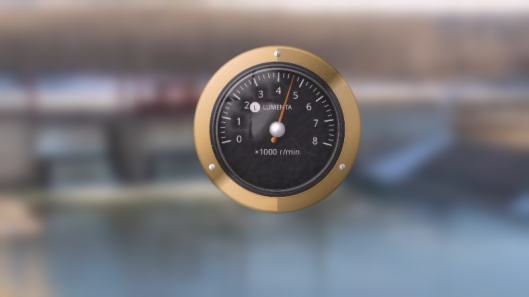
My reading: 4600
